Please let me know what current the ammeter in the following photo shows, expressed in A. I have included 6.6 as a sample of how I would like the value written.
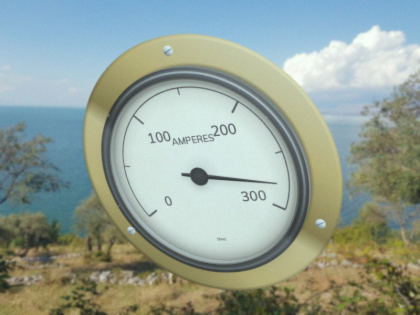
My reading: 275
